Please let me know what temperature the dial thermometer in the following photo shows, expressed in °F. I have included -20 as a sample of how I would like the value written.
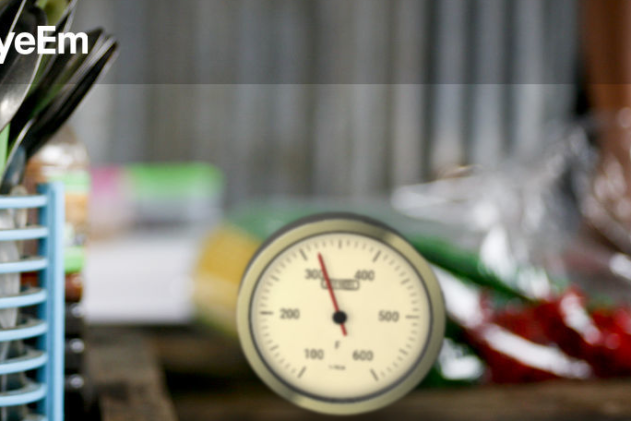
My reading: 320
